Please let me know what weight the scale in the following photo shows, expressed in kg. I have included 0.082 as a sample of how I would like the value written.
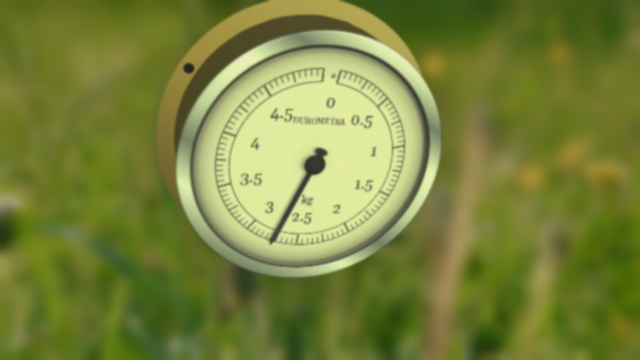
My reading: 2.75
